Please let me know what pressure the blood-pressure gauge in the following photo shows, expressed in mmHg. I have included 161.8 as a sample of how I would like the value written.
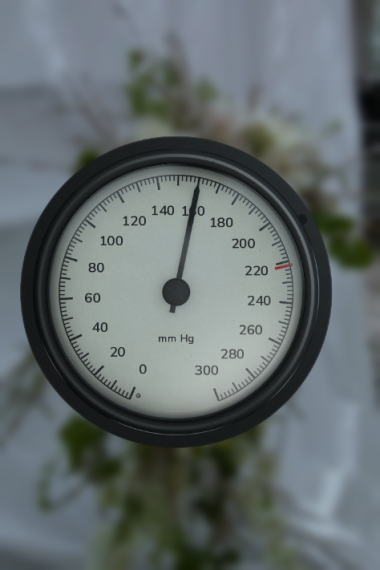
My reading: 160
